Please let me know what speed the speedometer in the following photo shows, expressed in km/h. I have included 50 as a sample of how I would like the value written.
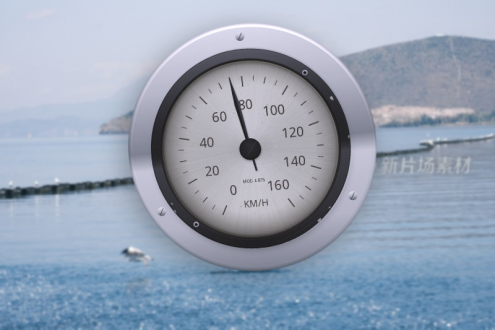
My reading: 75
